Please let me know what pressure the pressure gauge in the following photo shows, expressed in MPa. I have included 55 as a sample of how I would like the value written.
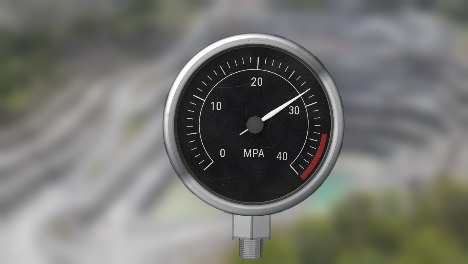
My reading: 28
